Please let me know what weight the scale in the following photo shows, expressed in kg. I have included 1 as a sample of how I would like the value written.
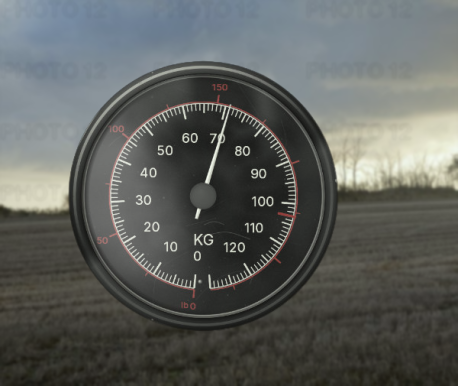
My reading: 71
